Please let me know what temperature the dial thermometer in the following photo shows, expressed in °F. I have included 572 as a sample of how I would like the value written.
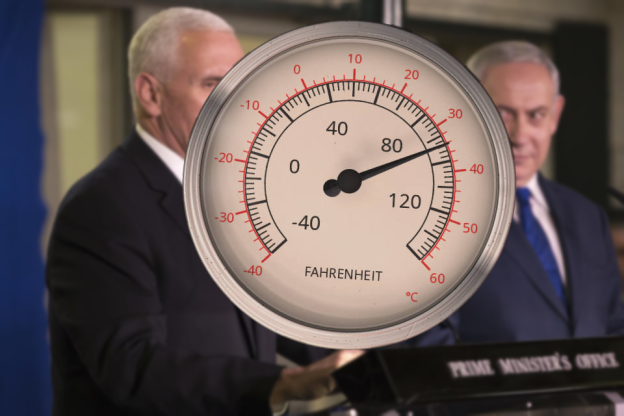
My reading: 94
